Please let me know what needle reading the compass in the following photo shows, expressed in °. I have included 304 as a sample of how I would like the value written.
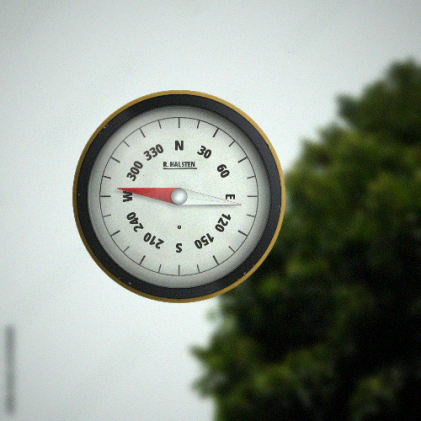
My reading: 277.5
